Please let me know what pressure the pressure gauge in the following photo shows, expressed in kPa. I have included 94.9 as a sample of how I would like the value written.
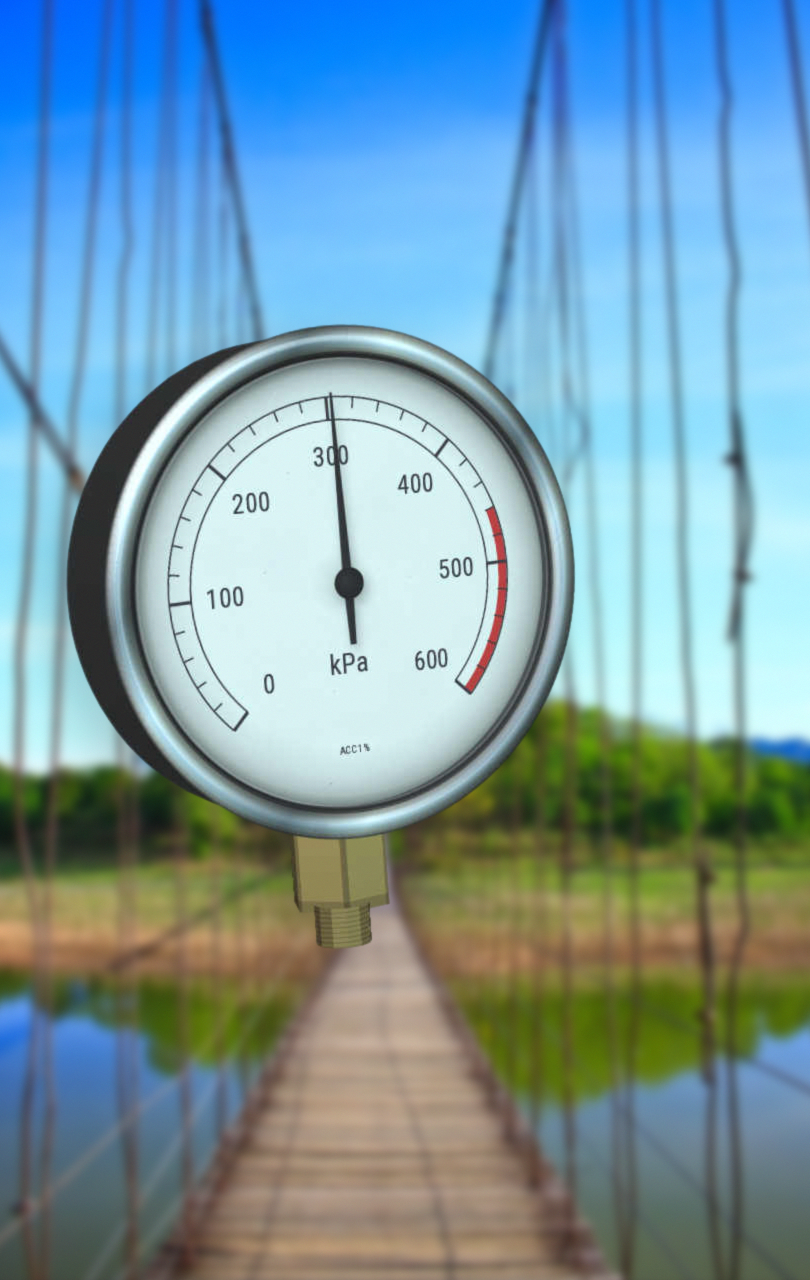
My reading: 300
